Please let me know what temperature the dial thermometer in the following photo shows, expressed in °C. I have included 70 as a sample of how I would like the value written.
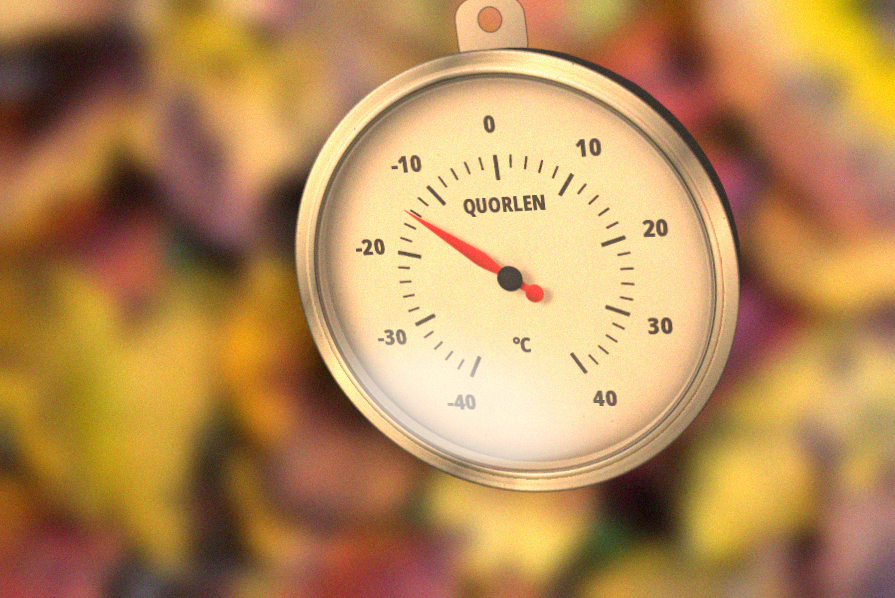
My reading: -14
